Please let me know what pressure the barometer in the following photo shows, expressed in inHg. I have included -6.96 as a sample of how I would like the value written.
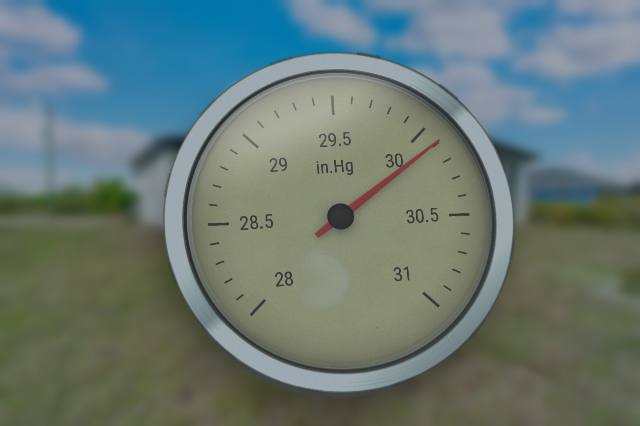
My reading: 30.1
